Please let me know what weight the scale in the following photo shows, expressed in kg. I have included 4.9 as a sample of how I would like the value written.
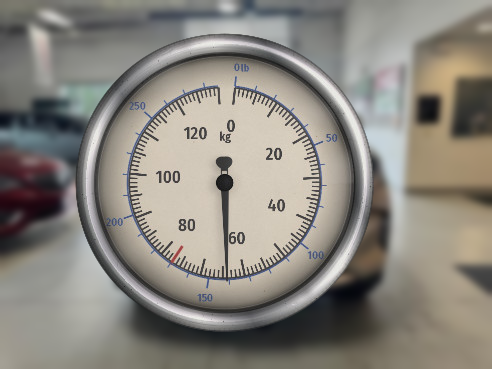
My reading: 64
